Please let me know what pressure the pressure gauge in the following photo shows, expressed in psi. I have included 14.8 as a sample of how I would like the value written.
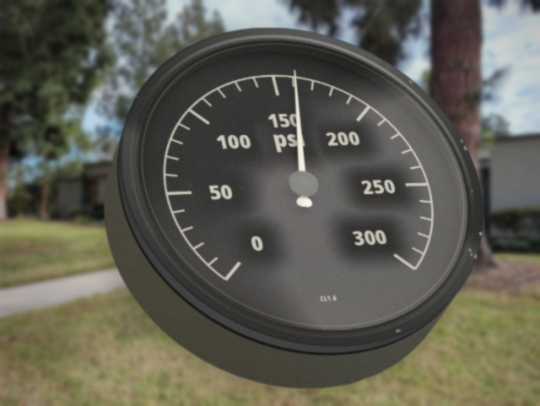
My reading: 160
